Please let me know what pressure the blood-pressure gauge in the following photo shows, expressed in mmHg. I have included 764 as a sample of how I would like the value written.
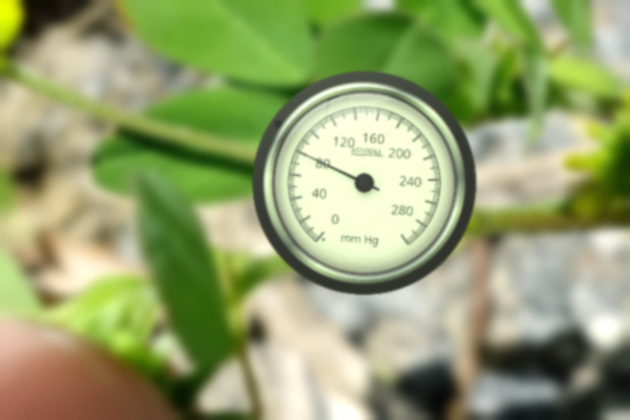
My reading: 80
